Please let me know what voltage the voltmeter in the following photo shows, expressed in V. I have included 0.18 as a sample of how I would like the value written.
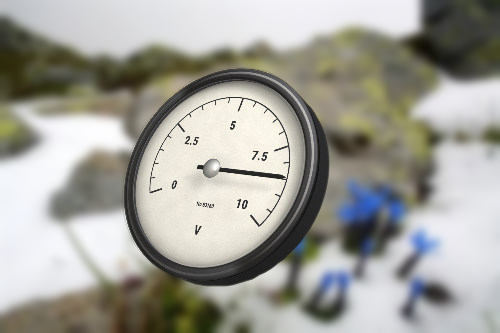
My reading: 8.5
